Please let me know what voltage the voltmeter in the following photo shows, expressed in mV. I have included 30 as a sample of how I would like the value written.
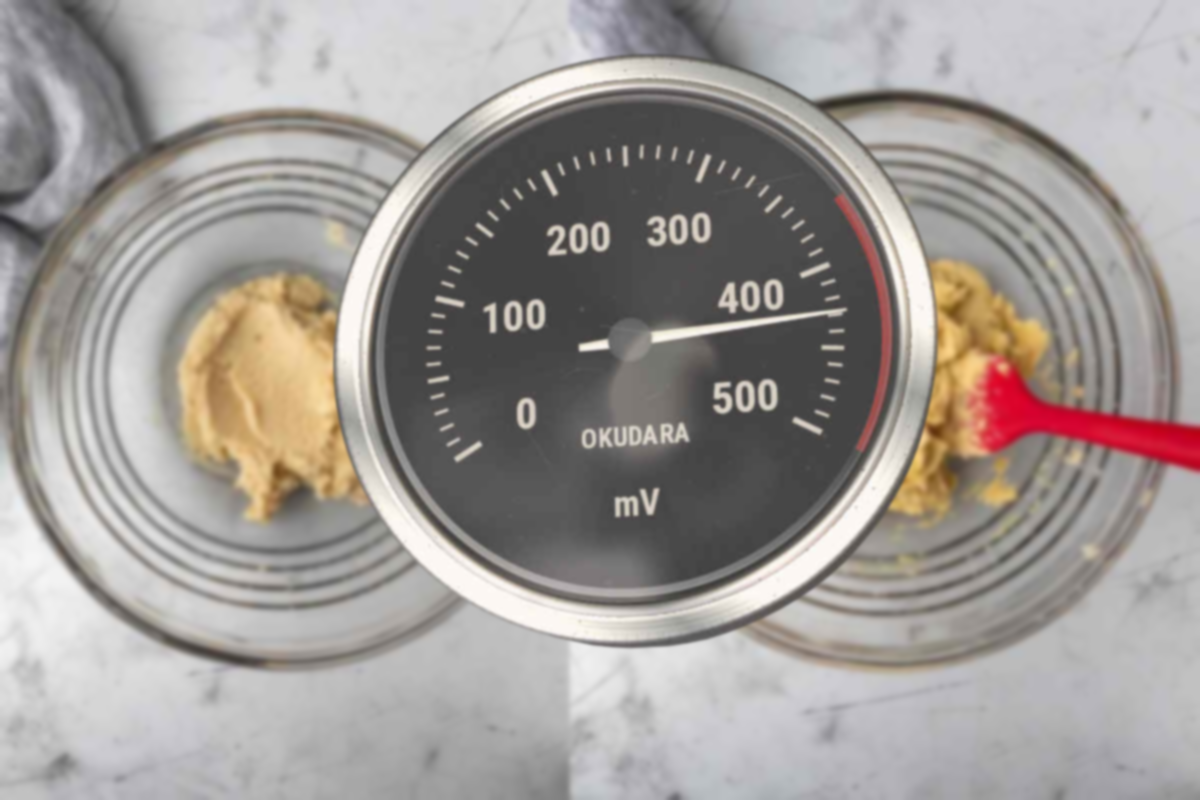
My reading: 430
